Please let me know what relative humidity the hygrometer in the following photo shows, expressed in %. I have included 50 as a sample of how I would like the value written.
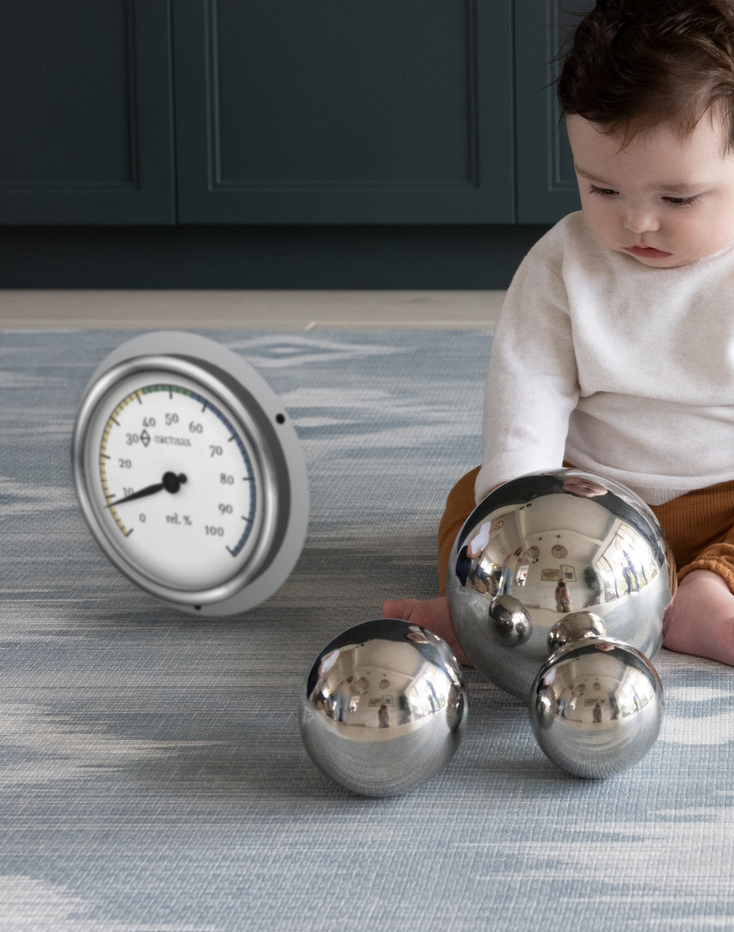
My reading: 8
